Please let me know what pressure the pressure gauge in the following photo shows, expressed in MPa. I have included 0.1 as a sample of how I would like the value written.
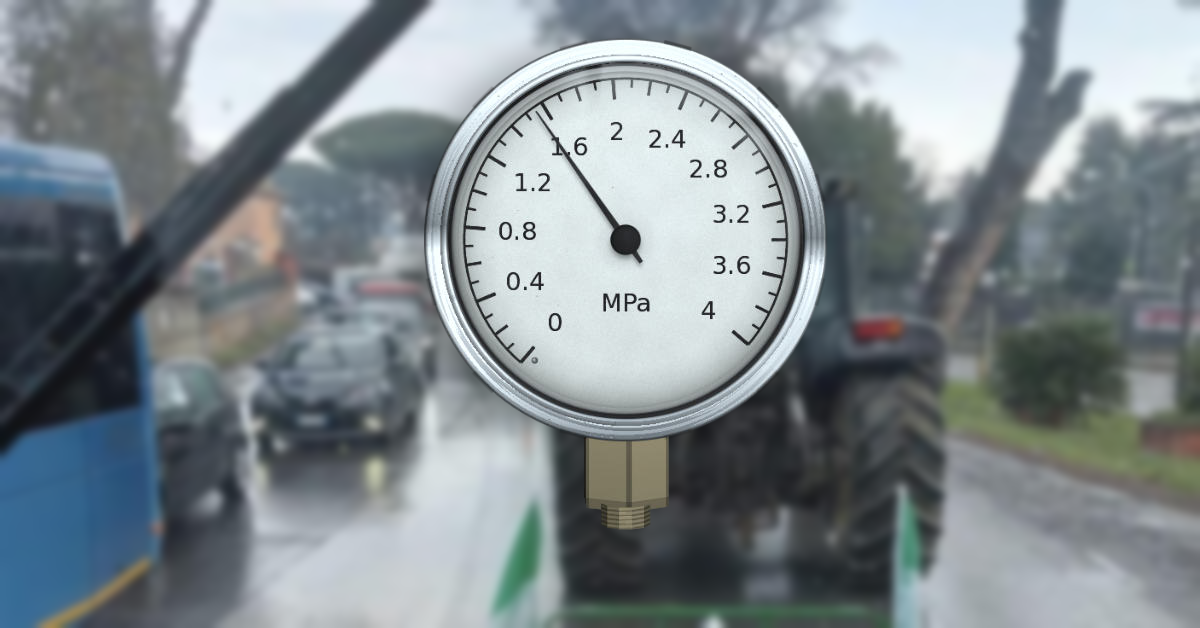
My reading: 1.55
